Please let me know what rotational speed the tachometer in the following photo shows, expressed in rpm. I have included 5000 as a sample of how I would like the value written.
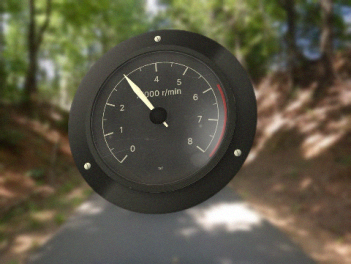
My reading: 3000
